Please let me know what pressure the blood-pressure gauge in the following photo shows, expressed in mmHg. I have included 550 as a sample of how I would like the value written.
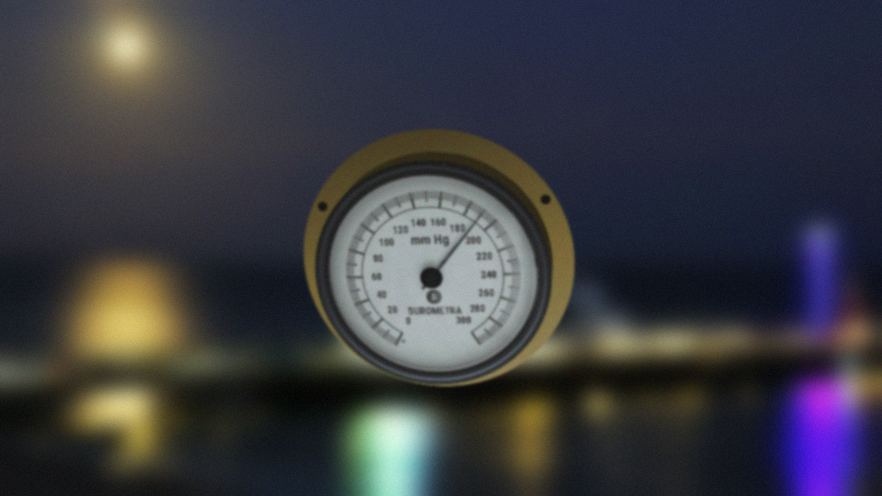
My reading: 190
